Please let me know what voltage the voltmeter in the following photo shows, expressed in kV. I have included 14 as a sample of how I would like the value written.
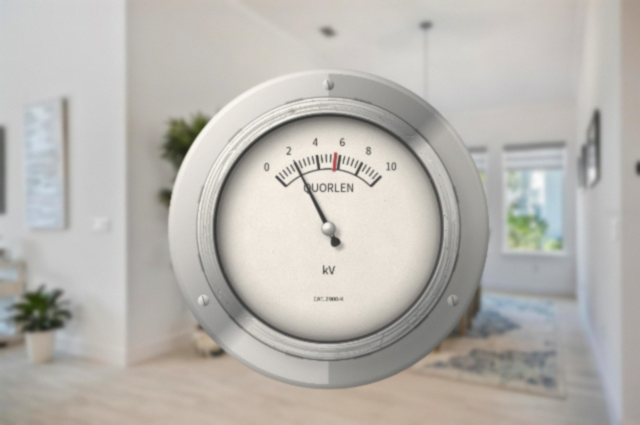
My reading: 2
